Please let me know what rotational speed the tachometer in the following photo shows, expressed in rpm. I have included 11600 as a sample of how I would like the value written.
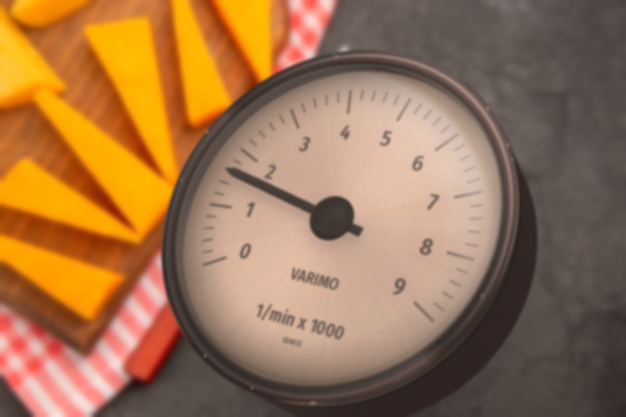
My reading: 1600
